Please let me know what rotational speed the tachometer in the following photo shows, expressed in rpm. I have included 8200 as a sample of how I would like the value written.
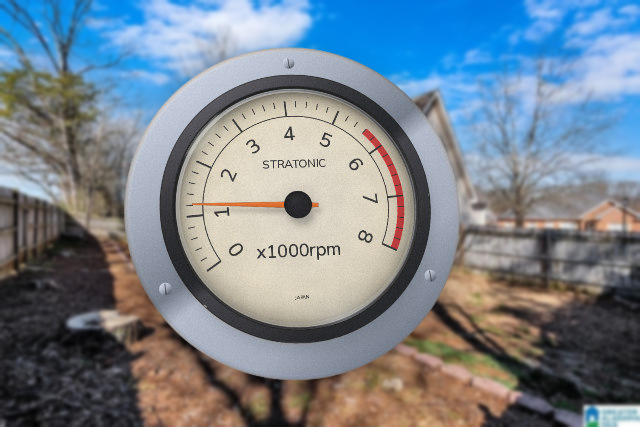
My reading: 1200
